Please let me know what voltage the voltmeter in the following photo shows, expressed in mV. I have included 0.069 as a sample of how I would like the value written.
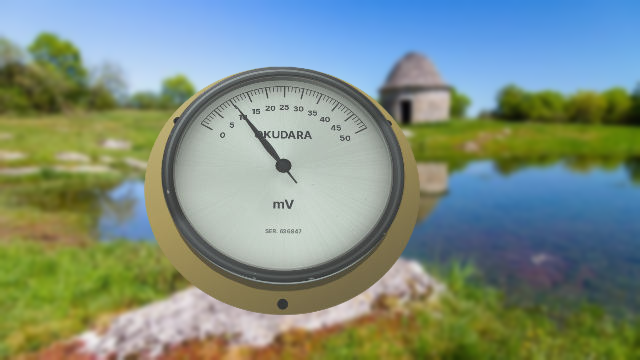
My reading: 10
